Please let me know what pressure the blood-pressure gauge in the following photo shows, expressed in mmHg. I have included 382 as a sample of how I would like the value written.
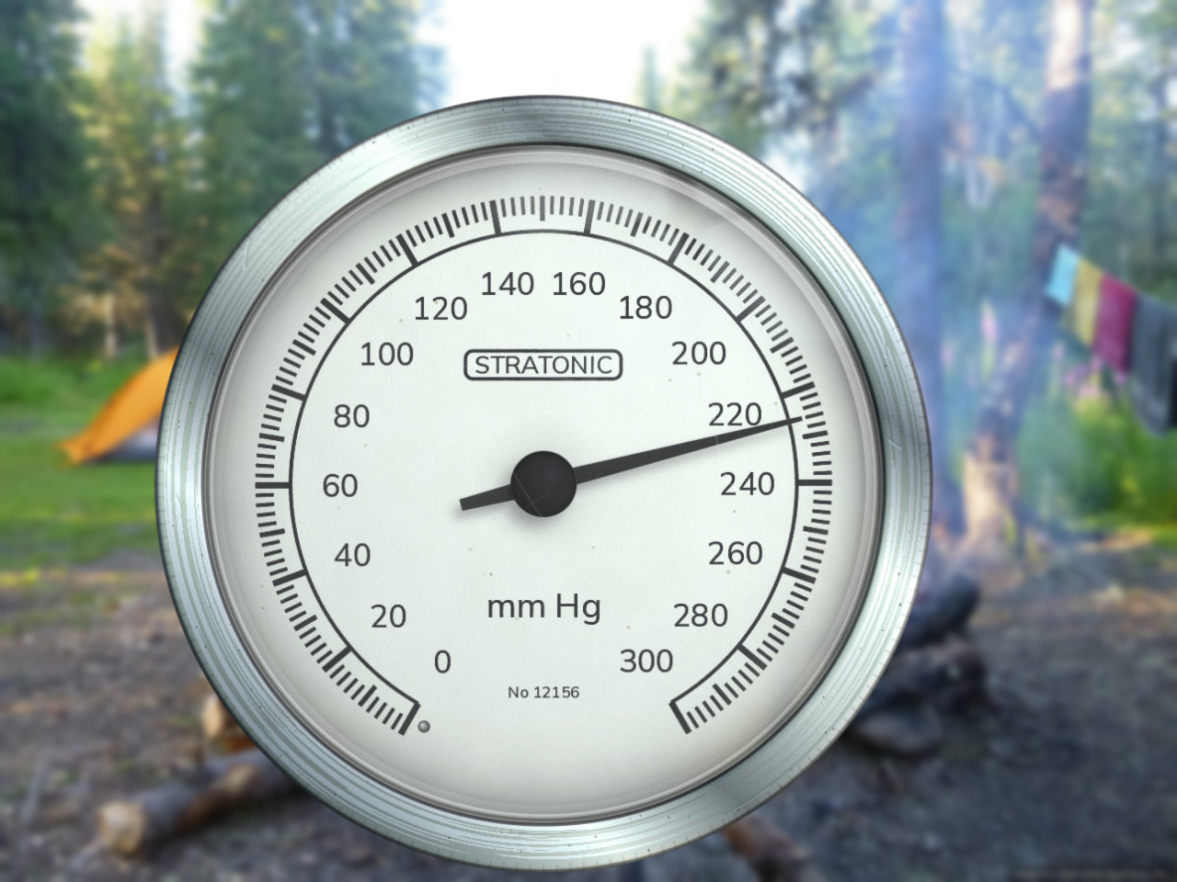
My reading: 226
